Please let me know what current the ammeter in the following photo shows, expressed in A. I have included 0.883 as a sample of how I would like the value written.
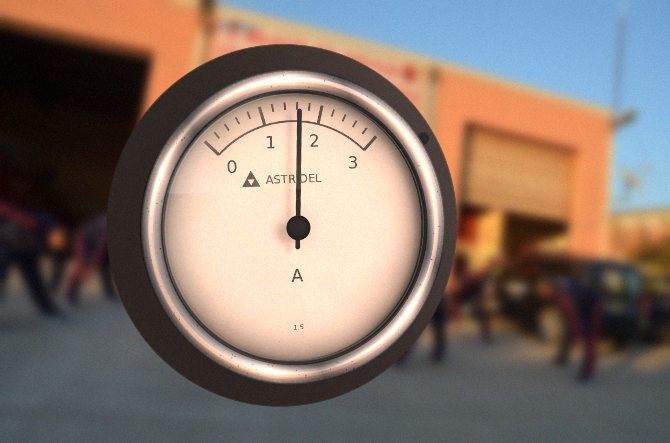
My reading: 1.6
